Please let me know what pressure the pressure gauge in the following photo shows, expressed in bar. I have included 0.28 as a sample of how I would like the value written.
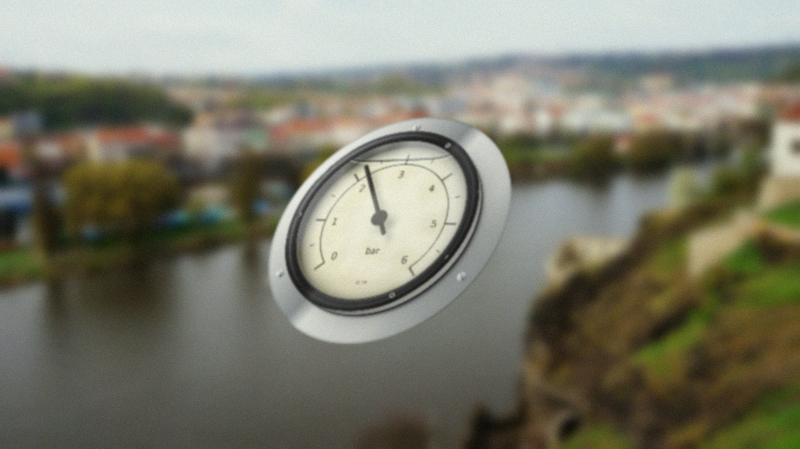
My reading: 2.25
